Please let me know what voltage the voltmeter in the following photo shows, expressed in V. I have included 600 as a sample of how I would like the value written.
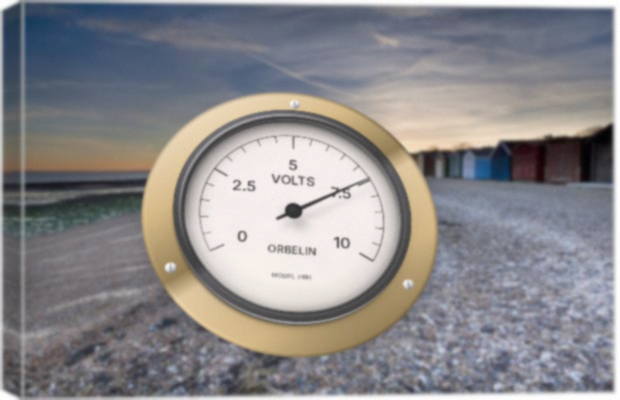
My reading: 7.5
